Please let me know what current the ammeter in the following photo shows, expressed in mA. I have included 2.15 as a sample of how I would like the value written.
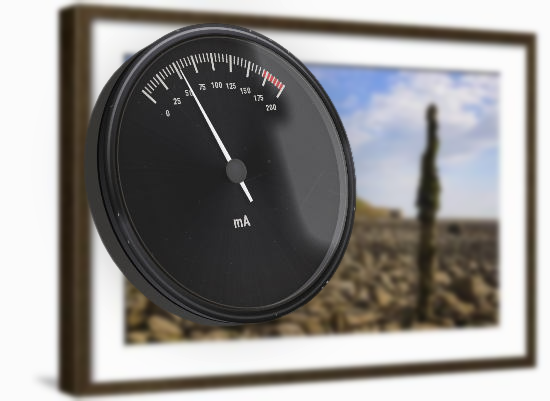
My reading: 50
